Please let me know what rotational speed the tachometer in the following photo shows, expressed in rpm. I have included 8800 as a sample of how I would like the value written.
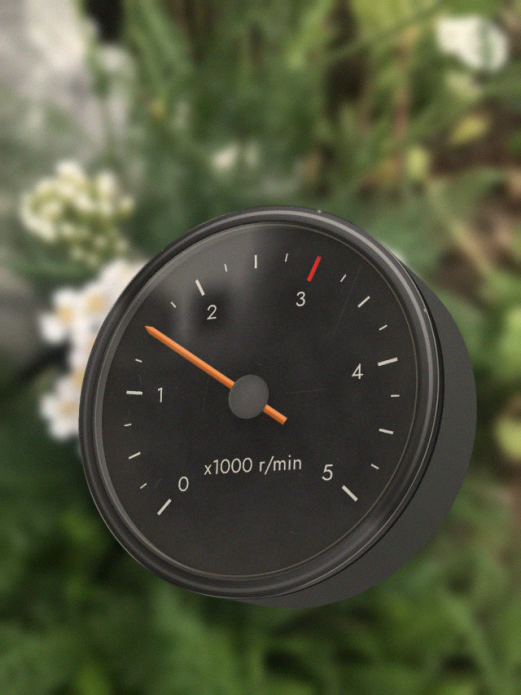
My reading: 1500
